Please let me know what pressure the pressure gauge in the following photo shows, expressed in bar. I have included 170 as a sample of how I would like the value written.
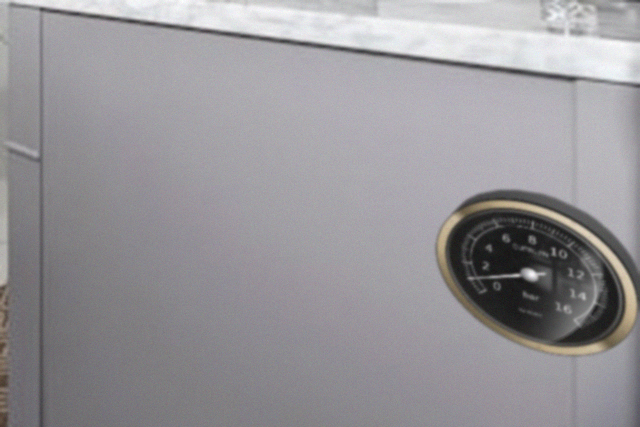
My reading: 1
